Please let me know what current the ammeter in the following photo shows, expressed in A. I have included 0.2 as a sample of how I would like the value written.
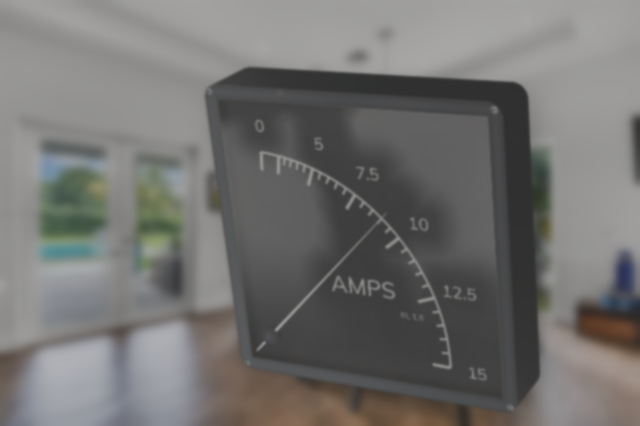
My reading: 9
